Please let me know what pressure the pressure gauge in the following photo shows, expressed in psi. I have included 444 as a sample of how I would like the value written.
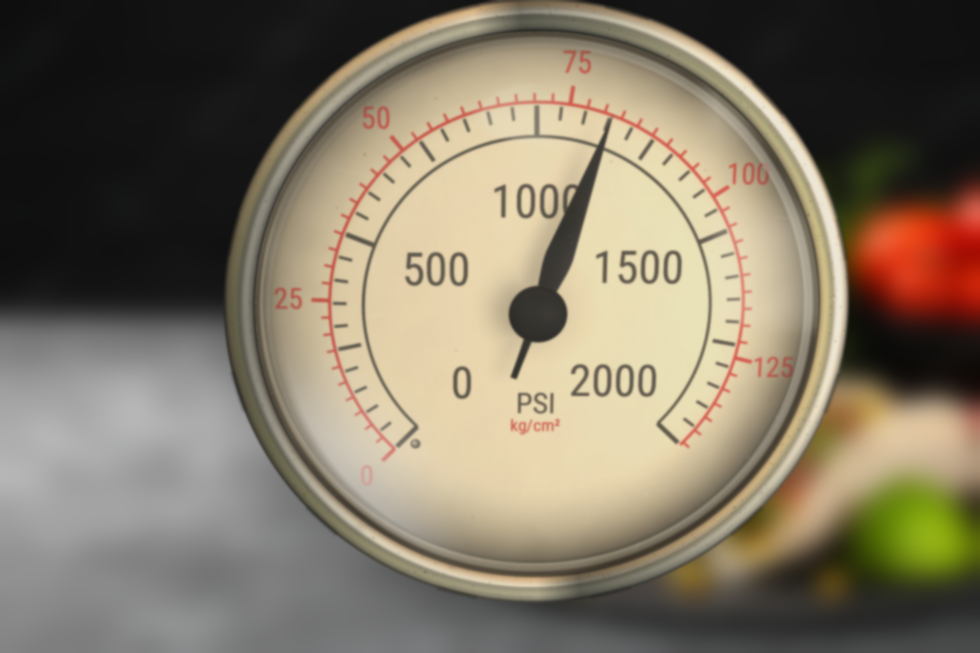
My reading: 1150
